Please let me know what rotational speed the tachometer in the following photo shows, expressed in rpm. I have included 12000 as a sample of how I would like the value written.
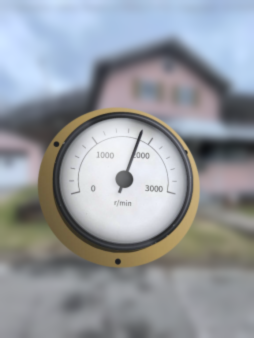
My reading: 1800
